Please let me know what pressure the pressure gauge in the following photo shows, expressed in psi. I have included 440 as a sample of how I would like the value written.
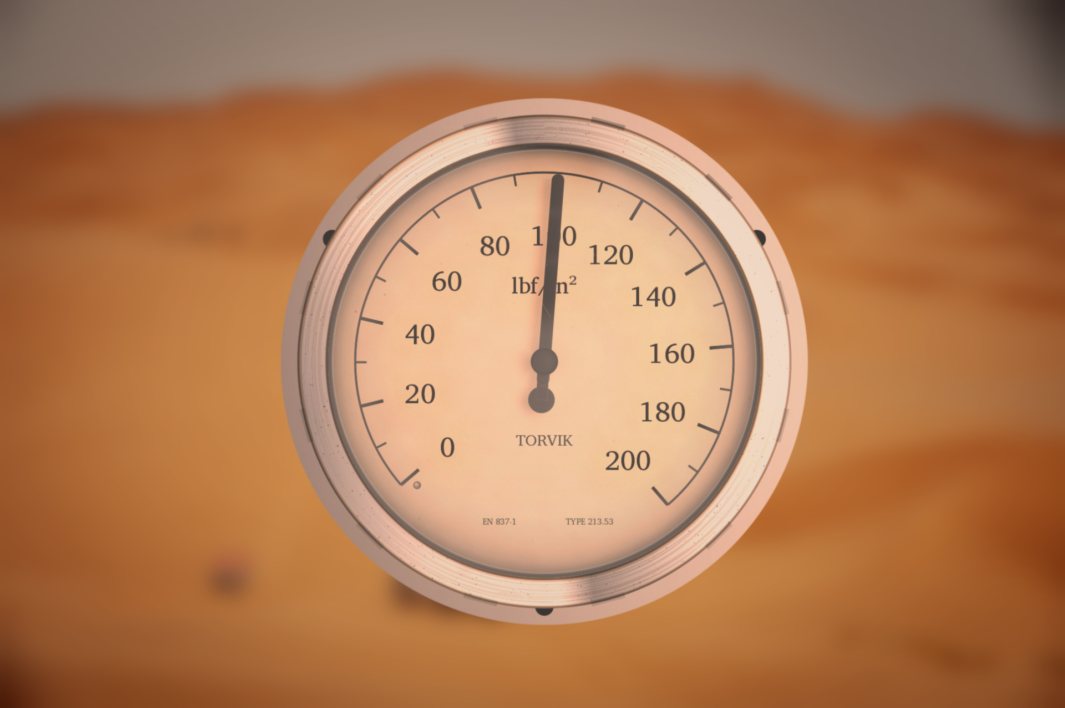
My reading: 100
